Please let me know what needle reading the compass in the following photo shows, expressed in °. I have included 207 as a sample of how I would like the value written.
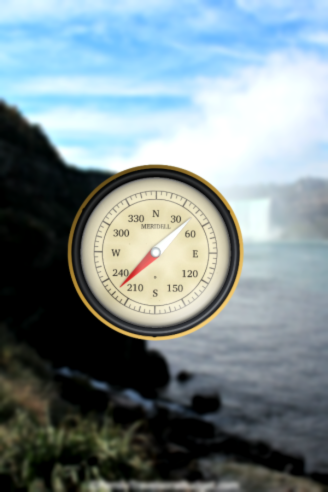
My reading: 225
